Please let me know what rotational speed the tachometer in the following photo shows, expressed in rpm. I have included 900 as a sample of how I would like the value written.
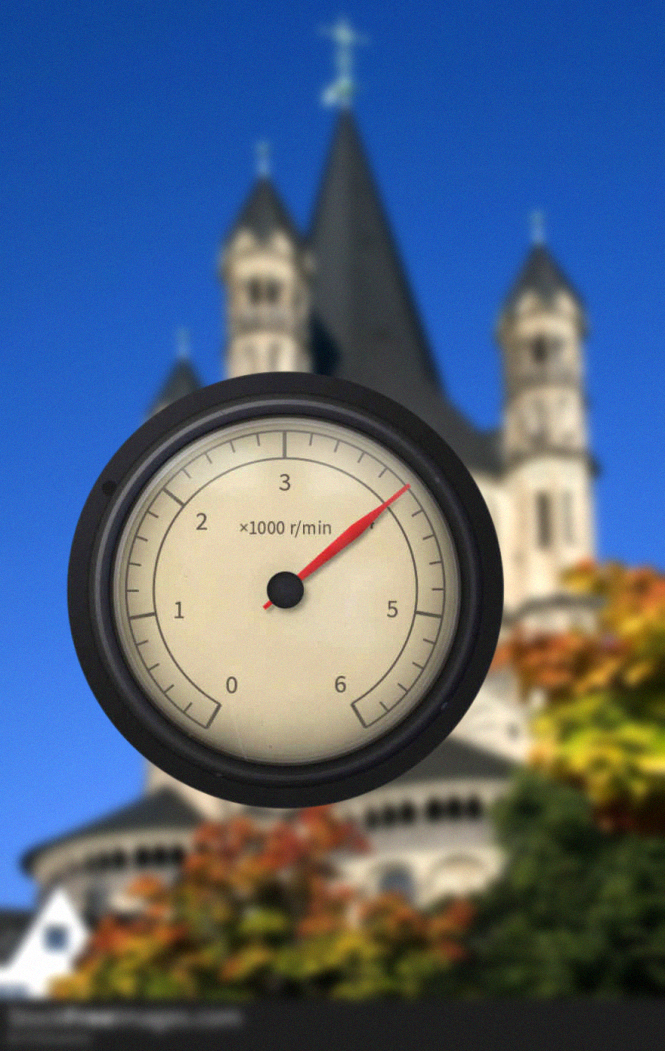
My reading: 4000
